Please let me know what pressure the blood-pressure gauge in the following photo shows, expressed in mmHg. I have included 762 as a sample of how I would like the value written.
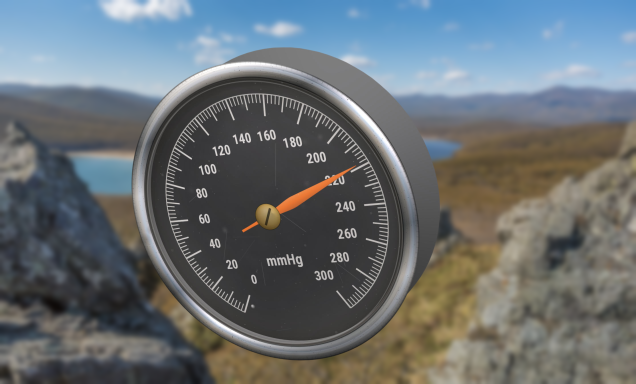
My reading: 218
